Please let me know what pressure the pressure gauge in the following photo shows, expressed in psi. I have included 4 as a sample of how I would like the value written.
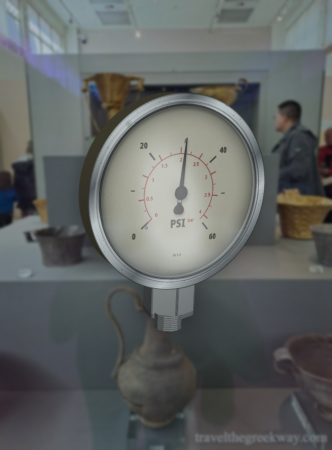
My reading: 30
